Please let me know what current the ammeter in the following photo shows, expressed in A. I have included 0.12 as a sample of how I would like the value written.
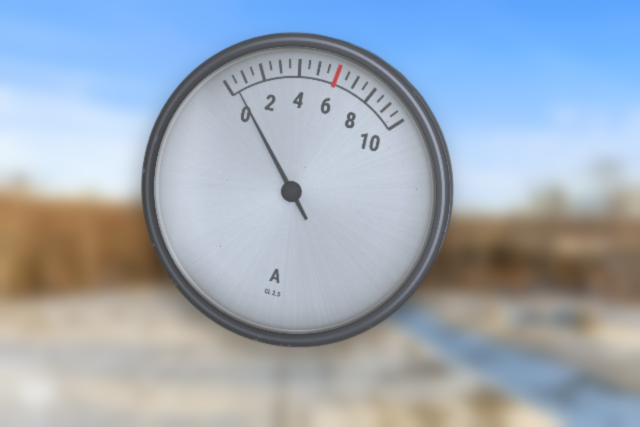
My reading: 0.5
